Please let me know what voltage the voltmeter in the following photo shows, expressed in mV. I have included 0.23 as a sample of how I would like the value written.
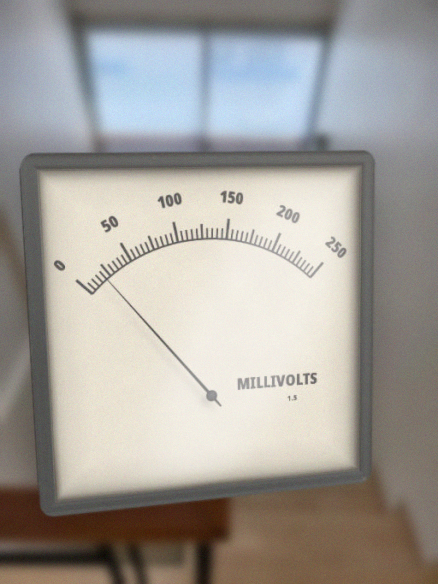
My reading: 20
